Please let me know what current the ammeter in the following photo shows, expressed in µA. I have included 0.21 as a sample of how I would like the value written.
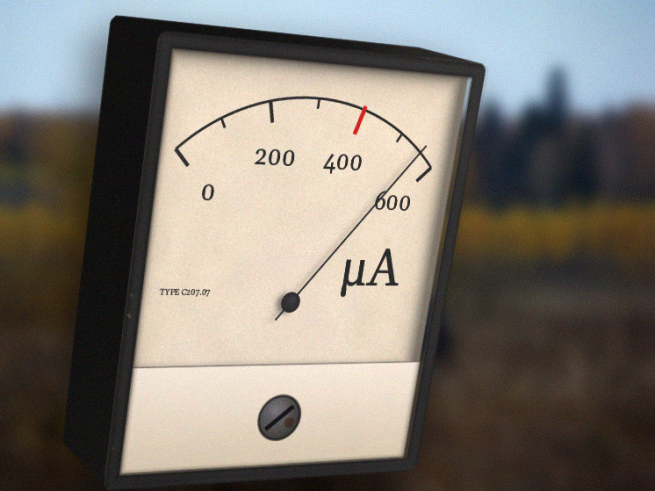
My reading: 550
